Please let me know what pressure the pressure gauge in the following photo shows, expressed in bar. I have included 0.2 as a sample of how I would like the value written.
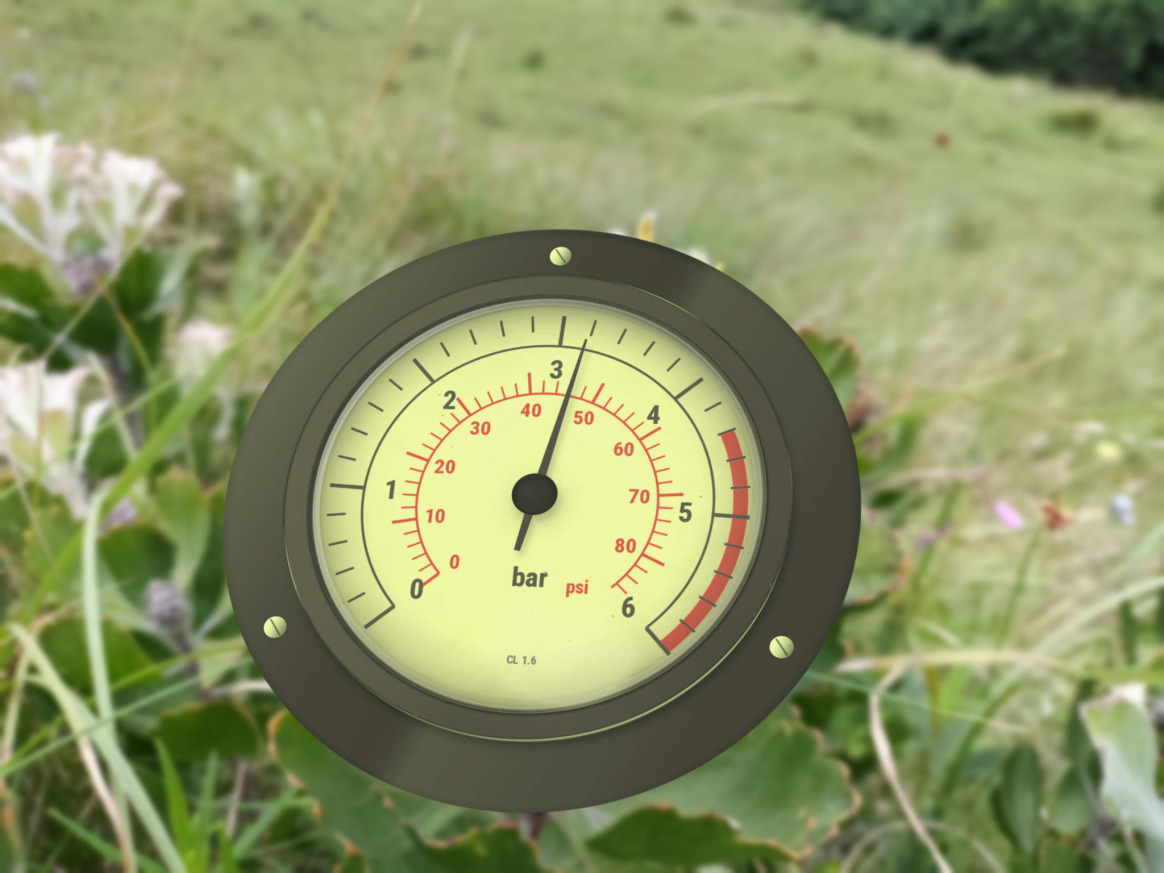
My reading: 3.2
